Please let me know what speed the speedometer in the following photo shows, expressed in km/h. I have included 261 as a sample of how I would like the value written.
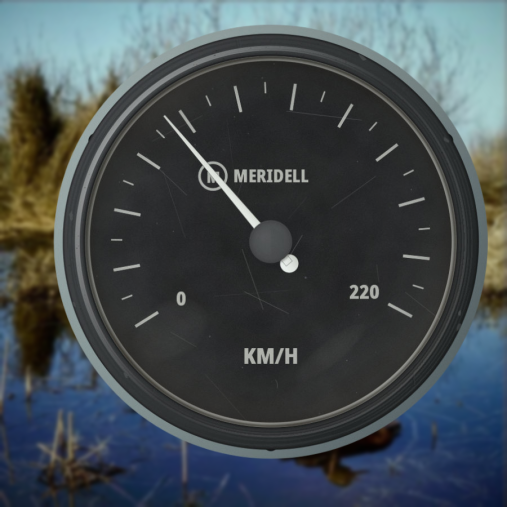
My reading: 75
